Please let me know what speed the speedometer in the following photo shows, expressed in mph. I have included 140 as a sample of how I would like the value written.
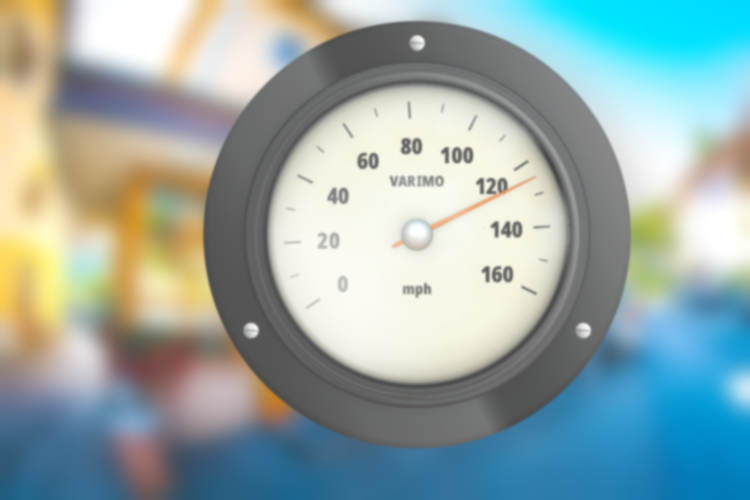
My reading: 125
